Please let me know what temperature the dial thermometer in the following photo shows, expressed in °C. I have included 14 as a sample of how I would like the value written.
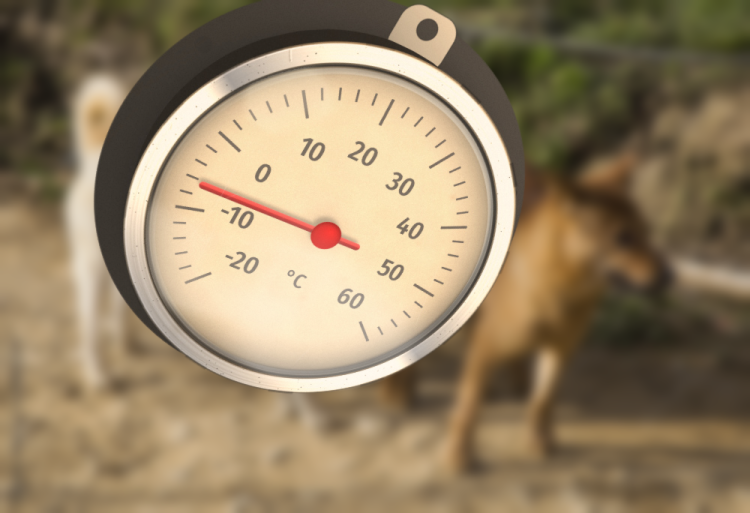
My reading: -6
